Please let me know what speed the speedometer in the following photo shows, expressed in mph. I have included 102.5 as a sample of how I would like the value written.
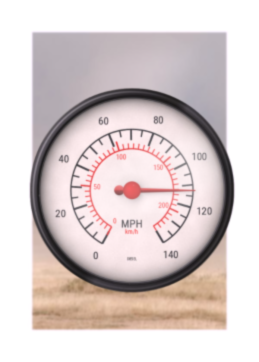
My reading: 112.5
